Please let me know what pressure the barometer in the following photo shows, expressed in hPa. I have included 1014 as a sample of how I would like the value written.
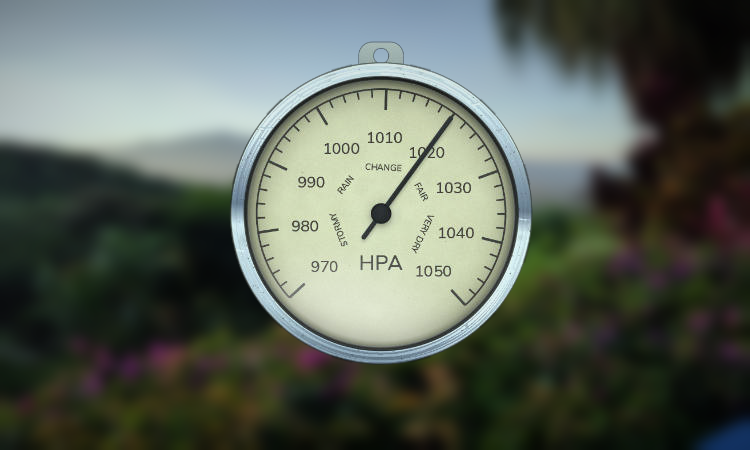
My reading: 1020
